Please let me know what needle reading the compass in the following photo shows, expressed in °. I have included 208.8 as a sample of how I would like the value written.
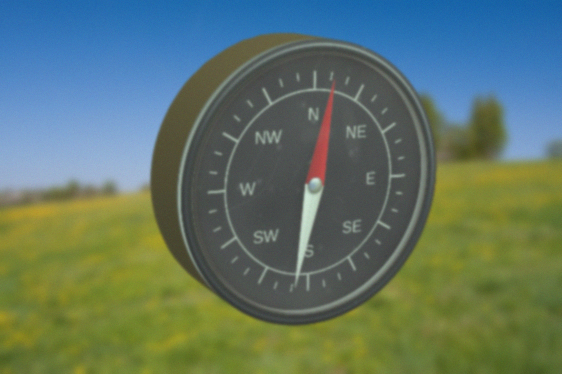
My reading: 10
